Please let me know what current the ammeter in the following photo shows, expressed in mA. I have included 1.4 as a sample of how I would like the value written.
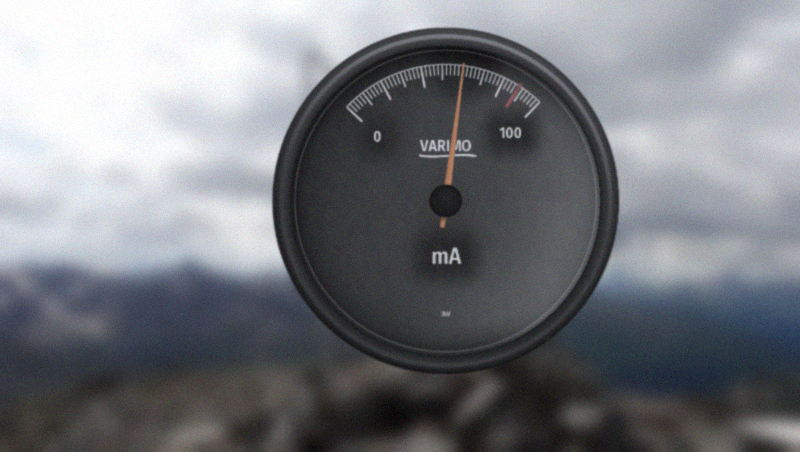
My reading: 60
